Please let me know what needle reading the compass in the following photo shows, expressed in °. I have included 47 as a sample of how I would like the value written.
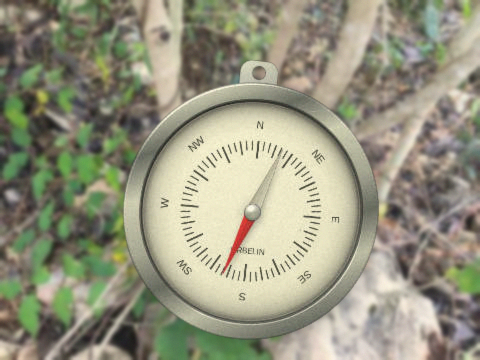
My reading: 200
